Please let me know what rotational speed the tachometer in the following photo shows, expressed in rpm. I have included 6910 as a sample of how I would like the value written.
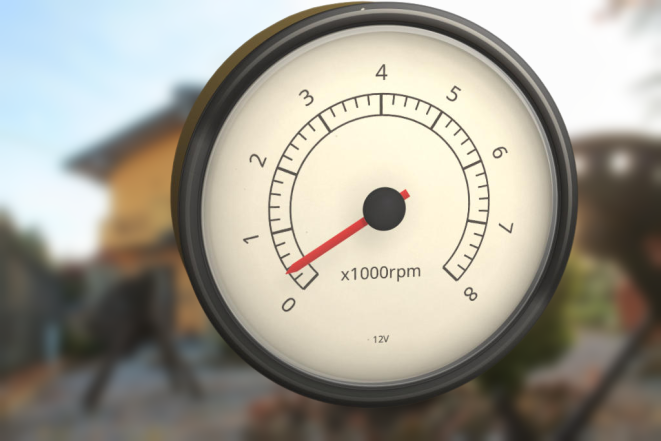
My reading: 400
